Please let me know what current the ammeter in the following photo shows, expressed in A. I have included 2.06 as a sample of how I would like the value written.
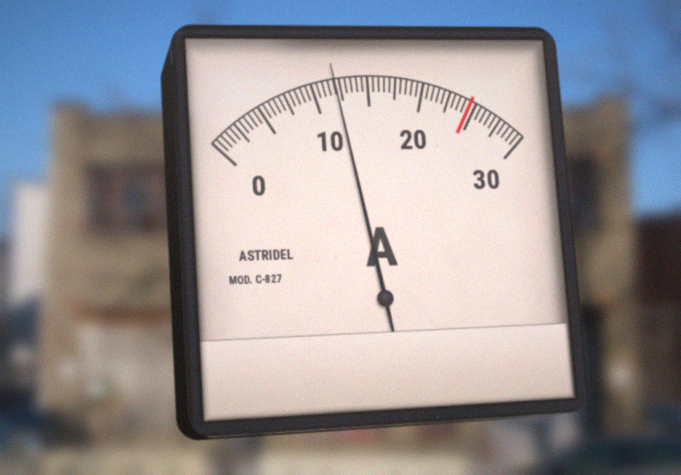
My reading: 12
